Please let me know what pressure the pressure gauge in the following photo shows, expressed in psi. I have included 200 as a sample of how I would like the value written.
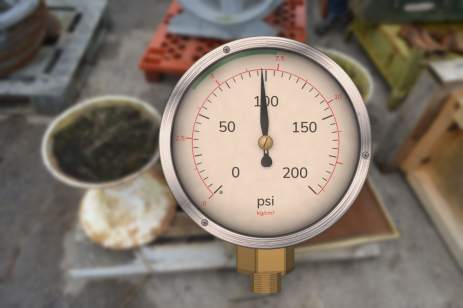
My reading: 97.5
